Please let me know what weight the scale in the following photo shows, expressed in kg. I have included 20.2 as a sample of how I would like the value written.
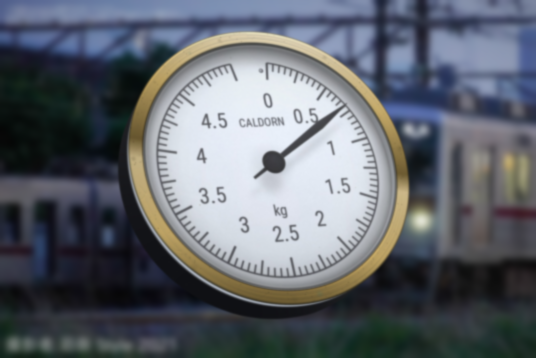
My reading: 0.7
